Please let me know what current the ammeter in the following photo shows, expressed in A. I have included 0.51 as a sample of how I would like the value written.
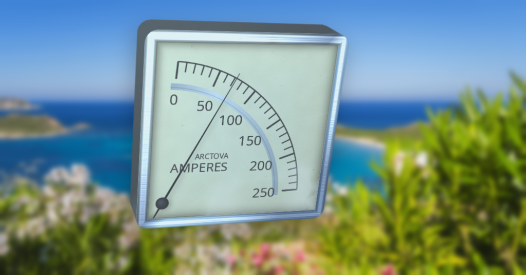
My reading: 70
